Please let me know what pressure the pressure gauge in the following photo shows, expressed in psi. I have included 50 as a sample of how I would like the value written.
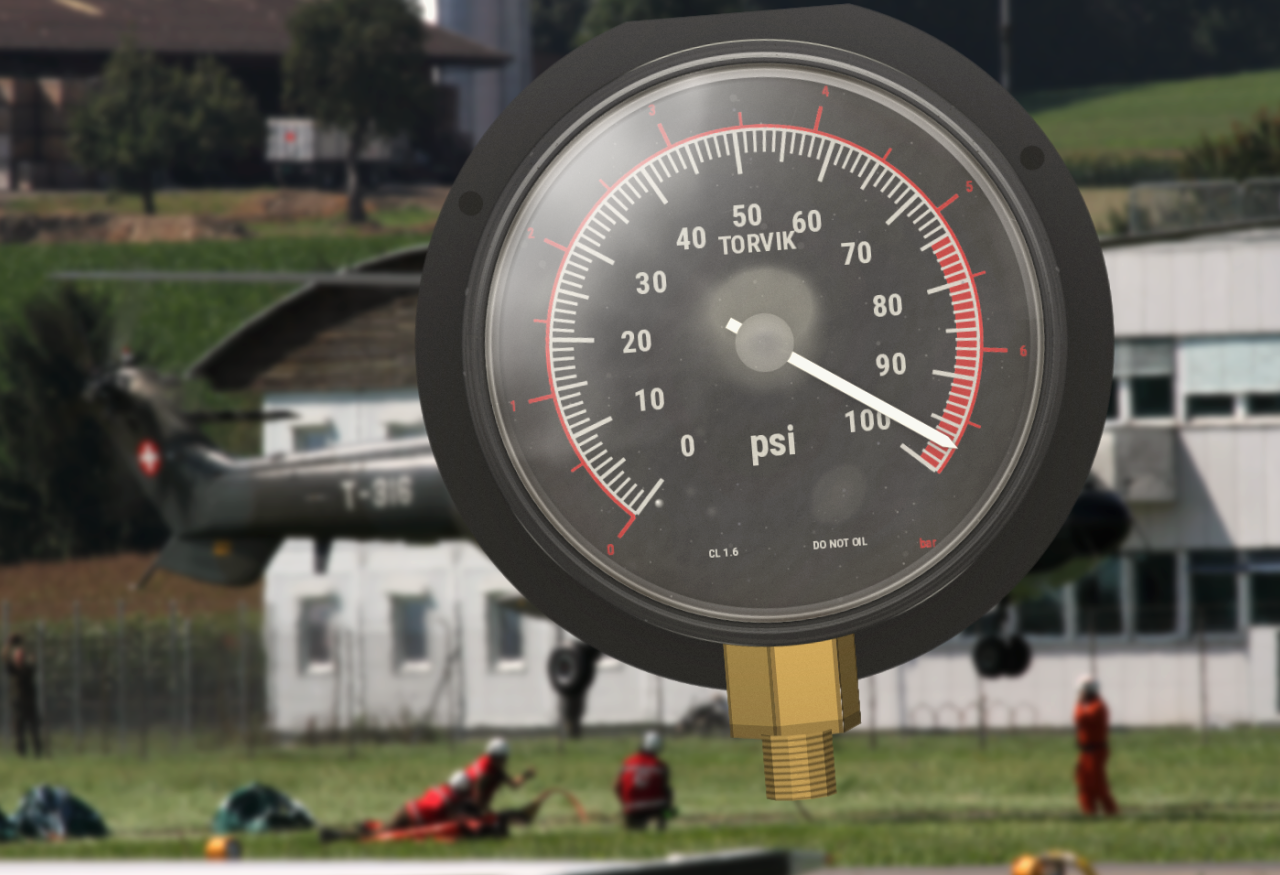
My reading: 97
